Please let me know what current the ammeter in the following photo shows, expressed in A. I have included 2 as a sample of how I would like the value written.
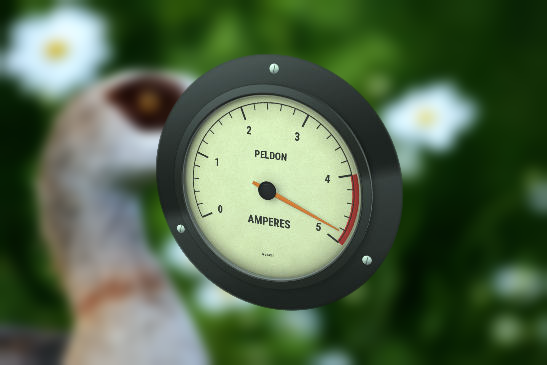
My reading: 4.8
